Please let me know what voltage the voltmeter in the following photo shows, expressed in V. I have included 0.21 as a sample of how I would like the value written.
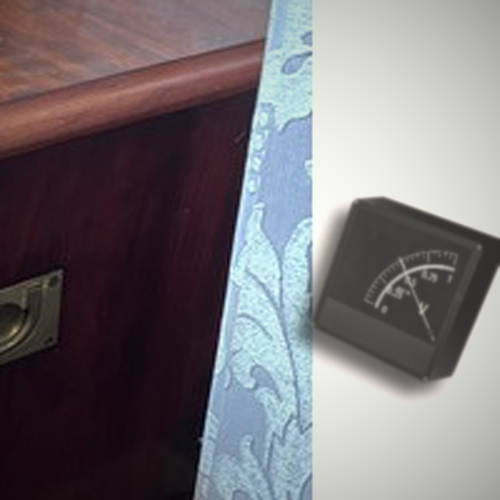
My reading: 0.5
